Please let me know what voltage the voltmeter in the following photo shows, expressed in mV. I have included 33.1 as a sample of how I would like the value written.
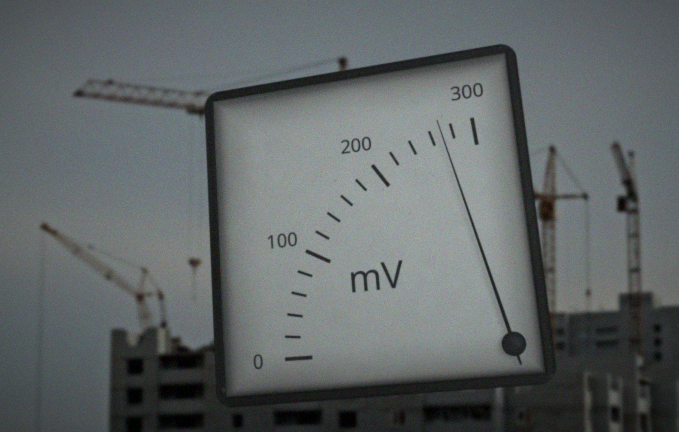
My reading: 270
